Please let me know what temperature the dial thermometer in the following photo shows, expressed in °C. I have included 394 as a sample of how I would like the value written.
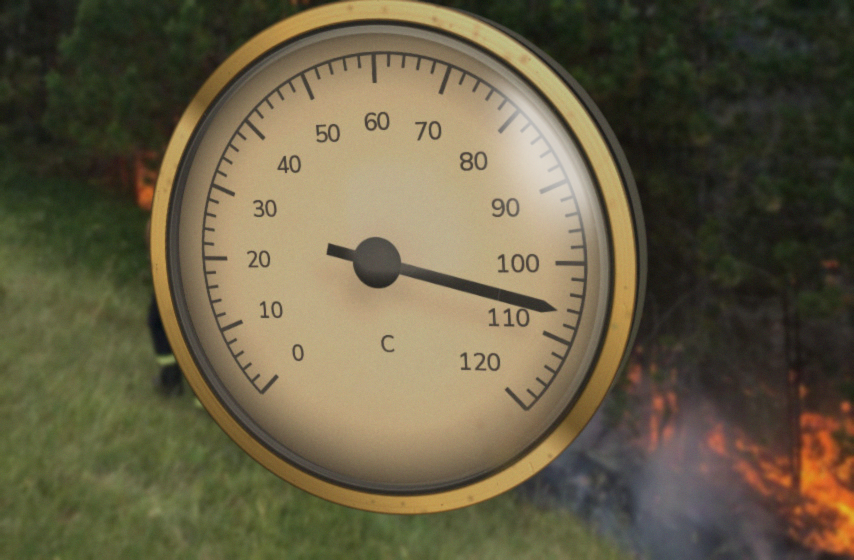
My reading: 106
